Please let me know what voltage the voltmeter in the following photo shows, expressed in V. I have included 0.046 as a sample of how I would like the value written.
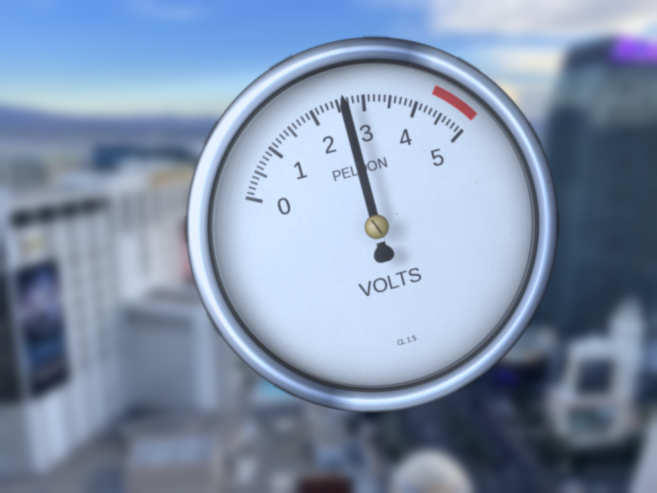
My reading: 2.6
